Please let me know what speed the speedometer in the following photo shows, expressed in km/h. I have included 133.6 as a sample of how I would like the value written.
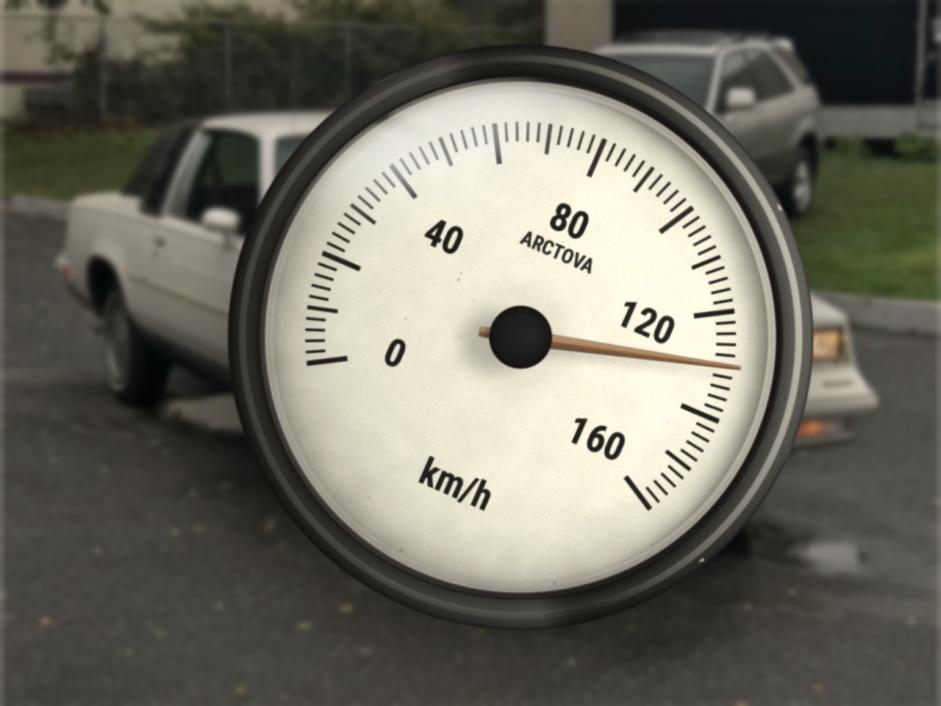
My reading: 130
